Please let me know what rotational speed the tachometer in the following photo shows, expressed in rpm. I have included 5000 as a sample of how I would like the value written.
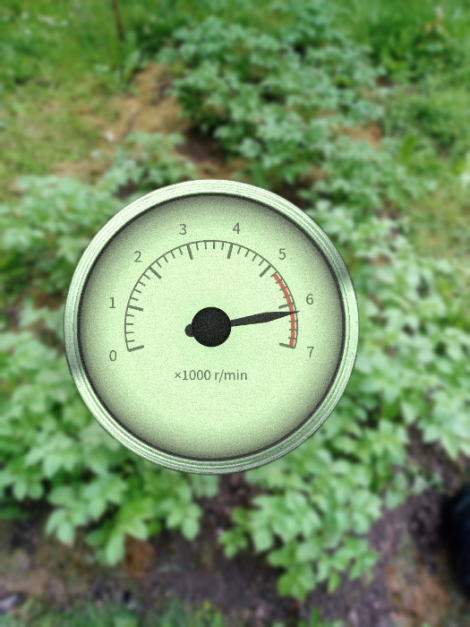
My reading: 6200
